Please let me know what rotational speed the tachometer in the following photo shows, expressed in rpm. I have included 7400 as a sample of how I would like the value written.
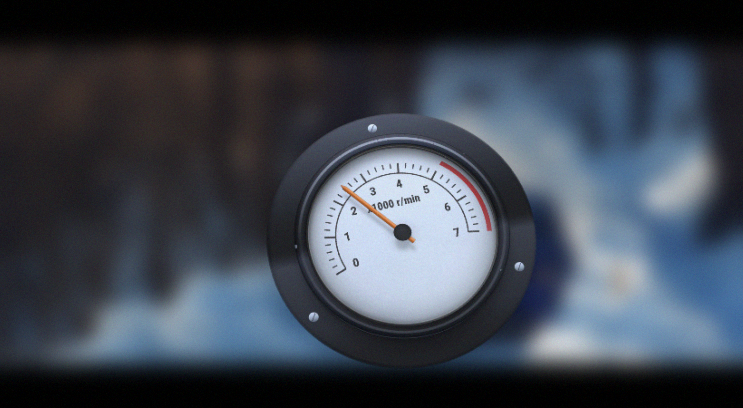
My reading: 2400
